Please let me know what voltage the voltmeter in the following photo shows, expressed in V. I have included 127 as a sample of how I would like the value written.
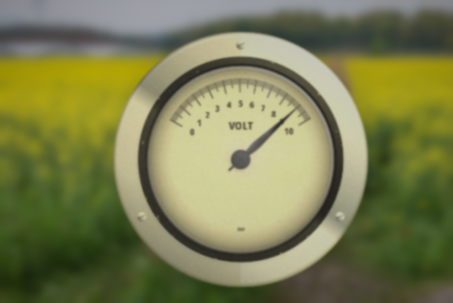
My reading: 9
